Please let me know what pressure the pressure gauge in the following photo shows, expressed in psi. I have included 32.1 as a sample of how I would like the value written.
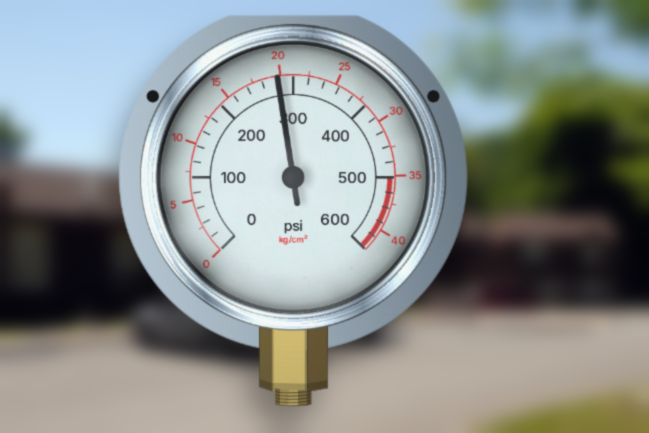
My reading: 280
